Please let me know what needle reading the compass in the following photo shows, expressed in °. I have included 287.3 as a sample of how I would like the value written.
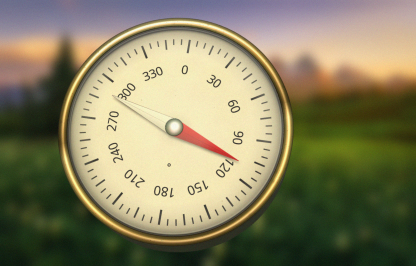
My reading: 110
